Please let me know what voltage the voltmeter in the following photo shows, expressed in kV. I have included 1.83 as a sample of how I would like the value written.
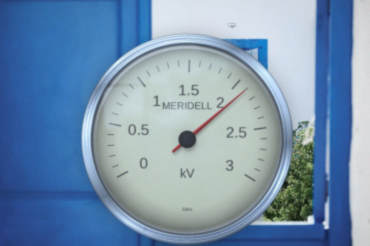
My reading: 2.1
